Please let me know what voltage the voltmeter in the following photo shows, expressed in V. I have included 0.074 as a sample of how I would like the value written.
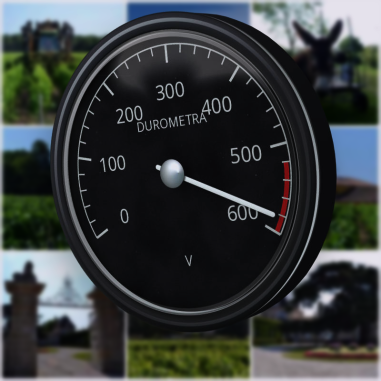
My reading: 580
